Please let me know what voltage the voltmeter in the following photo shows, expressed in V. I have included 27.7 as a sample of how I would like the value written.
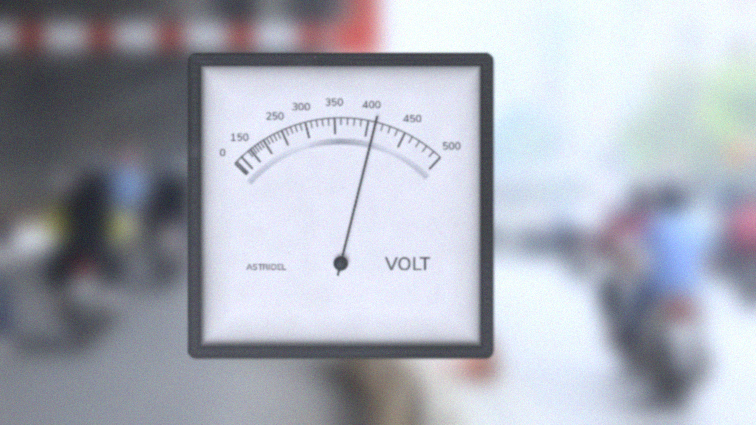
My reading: 410
